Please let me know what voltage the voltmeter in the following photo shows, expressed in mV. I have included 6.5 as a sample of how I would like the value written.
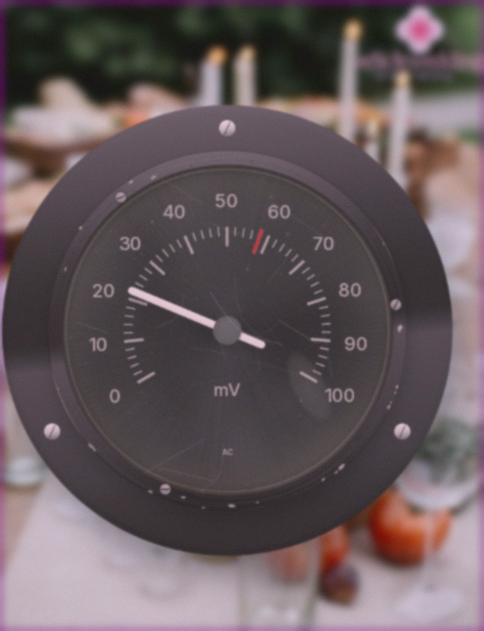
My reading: 22
